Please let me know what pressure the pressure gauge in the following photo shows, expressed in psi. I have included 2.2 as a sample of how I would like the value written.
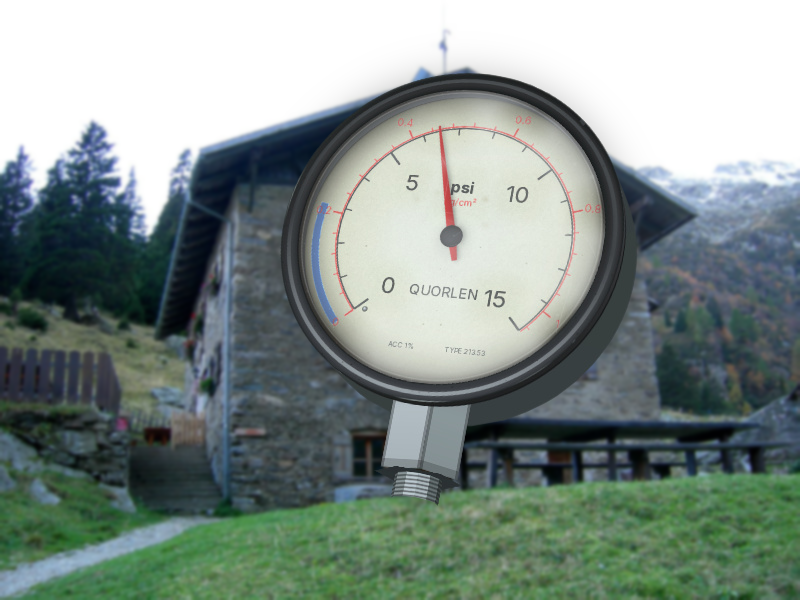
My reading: 6.5
